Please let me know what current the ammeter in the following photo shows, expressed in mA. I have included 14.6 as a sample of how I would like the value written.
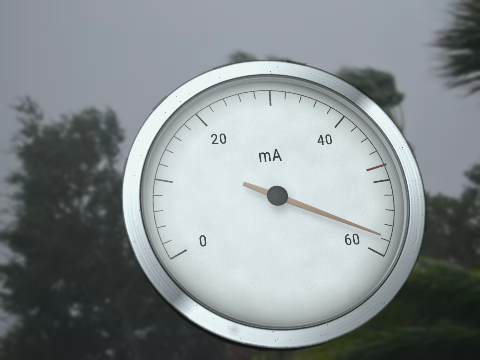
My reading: 58
